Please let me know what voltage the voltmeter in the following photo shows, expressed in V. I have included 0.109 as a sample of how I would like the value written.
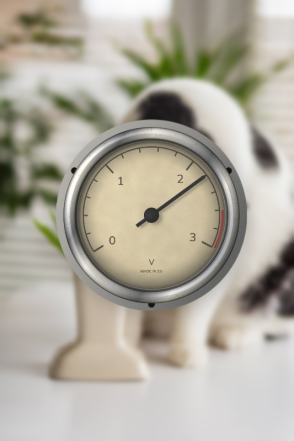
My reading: 2.2
